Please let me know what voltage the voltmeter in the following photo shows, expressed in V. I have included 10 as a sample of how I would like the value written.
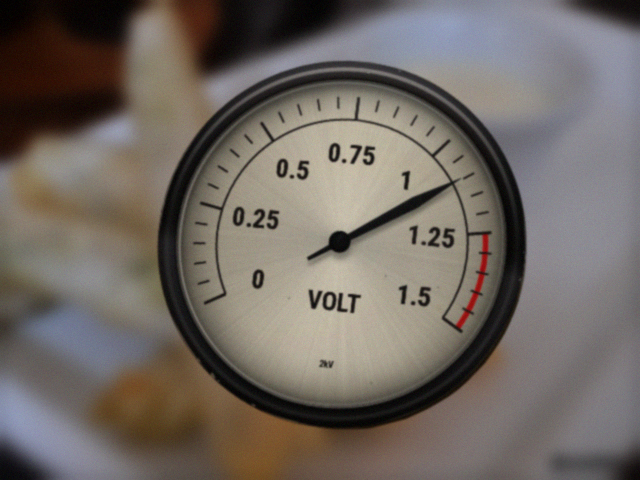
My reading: 1.1
